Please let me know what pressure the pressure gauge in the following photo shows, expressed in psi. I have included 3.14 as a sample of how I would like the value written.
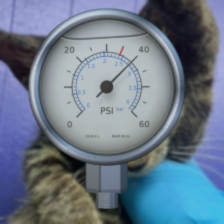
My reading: 40
